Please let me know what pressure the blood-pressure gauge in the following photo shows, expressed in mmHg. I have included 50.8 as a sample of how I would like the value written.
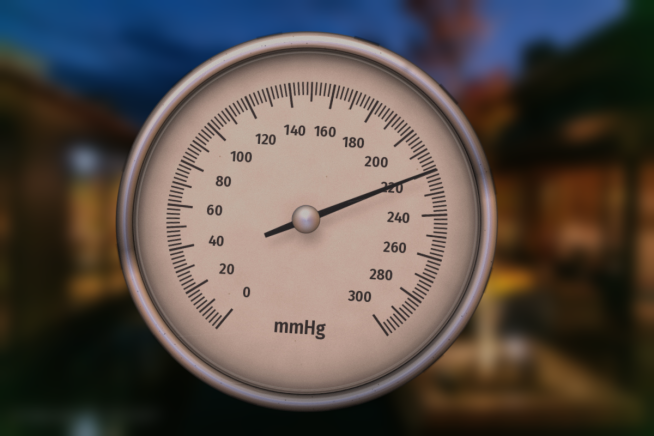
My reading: 220
